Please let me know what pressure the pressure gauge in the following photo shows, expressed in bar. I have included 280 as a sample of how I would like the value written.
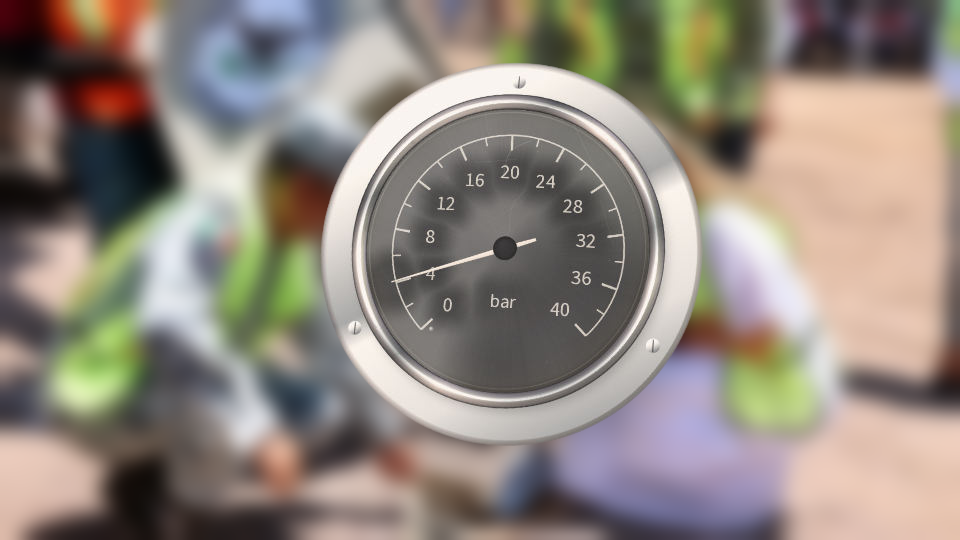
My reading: 4
